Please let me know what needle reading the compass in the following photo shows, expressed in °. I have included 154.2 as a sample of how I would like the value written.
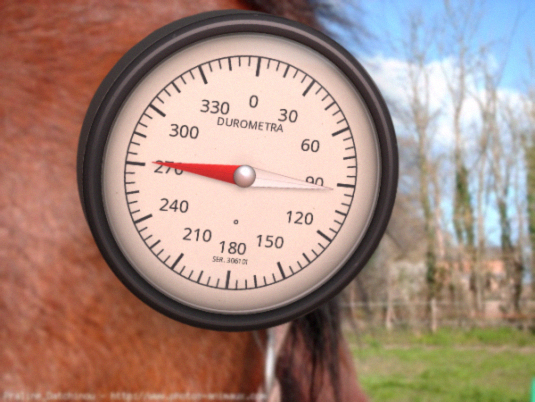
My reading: 272.5
